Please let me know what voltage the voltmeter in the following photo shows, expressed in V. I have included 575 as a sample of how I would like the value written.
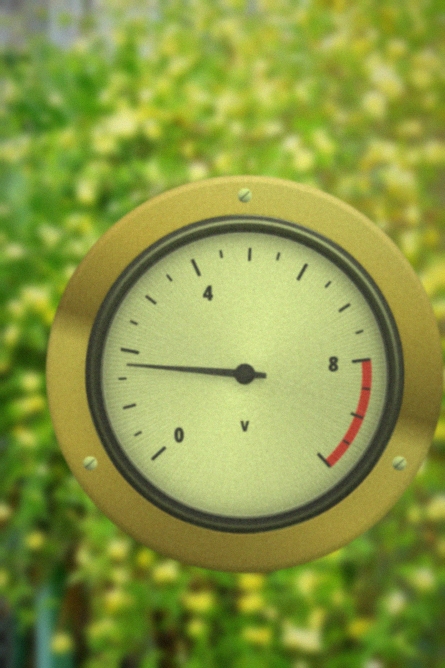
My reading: 1.75
